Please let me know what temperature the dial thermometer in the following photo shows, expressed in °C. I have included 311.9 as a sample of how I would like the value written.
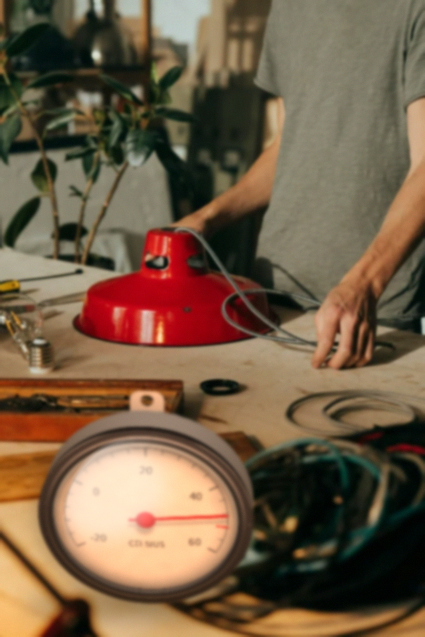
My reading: 48
